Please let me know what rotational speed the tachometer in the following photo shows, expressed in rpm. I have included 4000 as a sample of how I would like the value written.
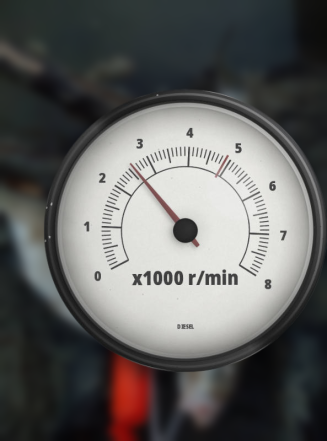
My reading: 2600
